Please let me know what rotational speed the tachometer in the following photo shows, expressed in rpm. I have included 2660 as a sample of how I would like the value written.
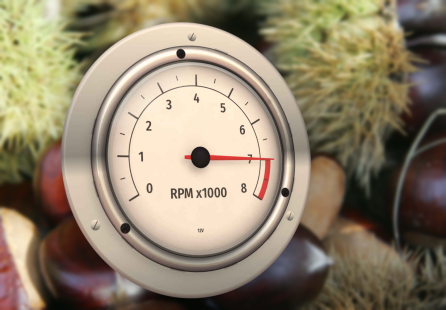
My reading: 7000
